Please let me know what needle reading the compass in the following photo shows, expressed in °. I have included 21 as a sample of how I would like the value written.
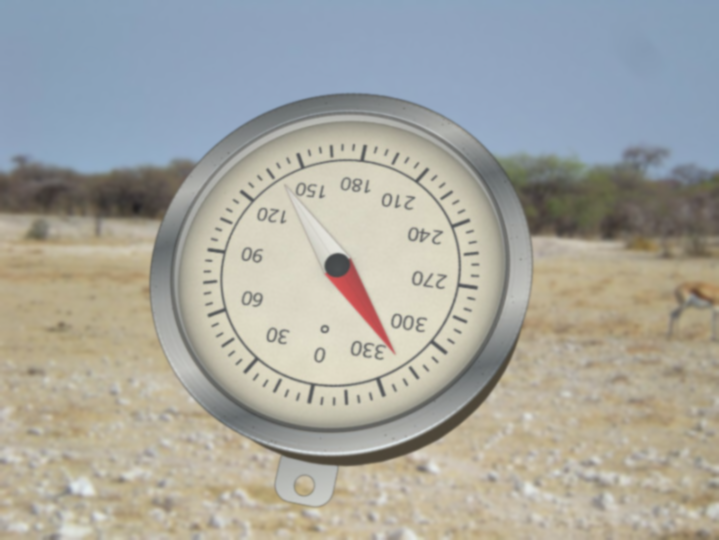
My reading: 317.5
